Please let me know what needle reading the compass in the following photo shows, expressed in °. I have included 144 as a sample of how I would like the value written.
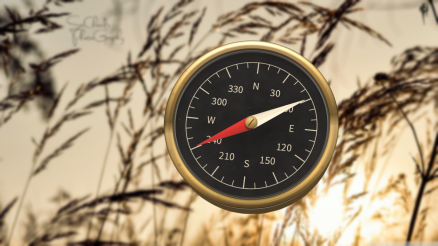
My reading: 240
